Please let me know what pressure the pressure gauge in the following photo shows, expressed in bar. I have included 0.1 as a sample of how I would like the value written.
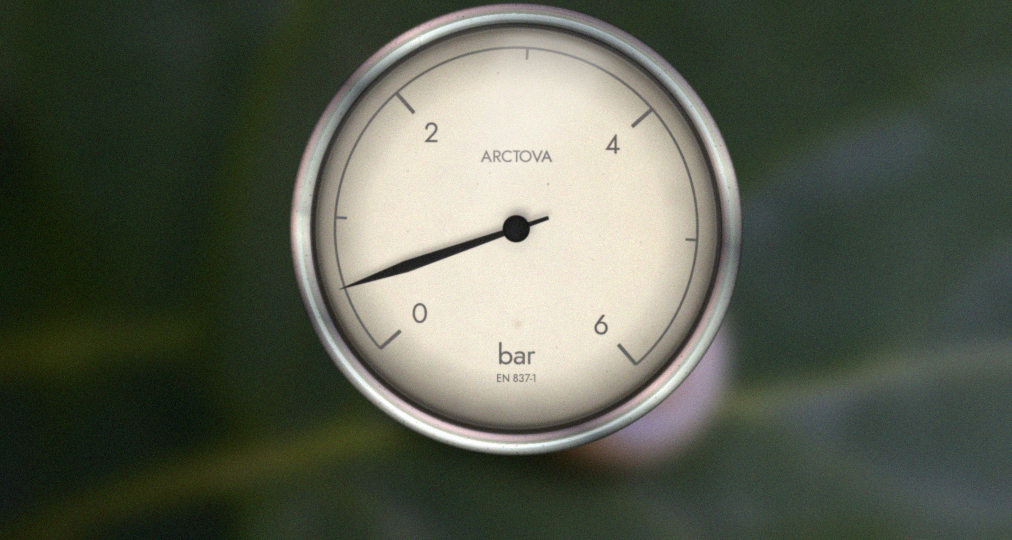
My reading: 0.5
